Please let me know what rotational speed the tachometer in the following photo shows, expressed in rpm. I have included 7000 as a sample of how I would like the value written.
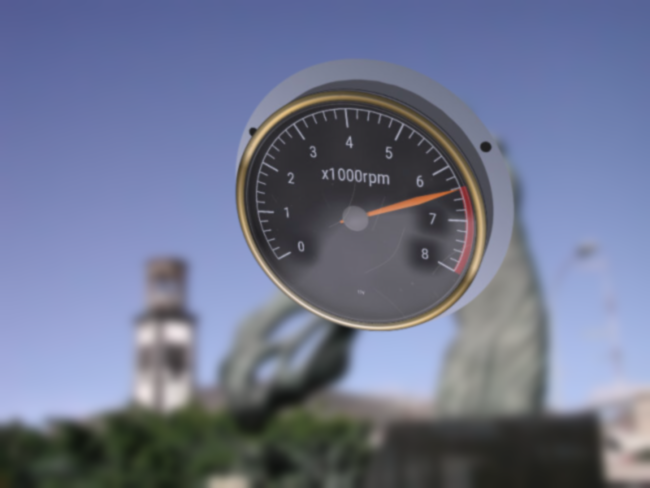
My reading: 6400
